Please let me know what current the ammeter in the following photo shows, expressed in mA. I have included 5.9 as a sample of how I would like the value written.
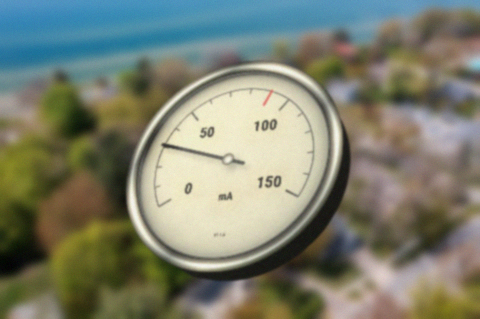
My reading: 30
